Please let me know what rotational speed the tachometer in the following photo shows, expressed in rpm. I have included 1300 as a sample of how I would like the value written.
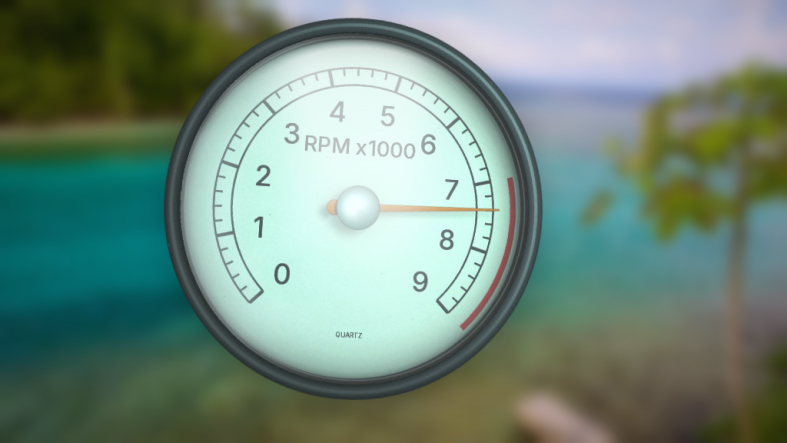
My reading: 7400
